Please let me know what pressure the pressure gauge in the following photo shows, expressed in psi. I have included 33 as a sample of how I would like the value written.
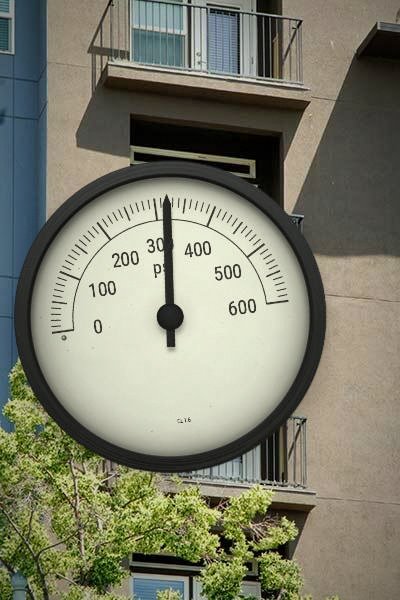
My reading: 320
